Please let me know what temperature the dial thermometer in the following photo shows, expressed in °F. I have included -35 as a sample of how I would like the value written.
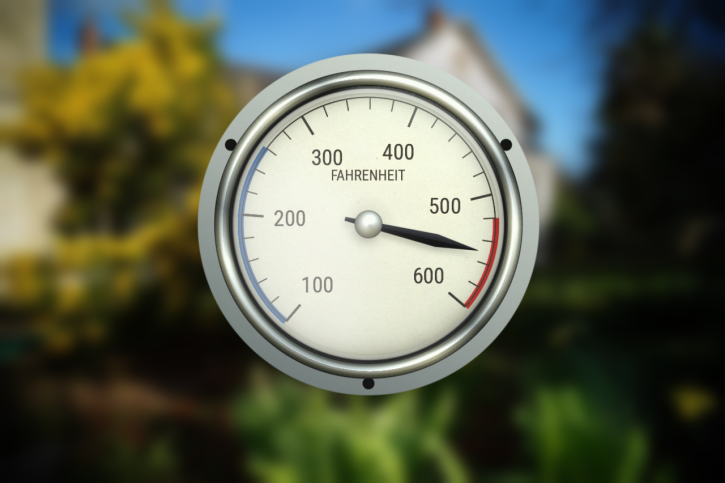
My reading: 550
